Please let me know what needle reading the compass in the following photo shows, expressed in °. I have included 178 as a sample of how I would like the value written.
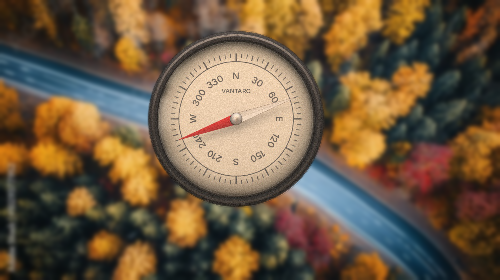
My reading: 250
